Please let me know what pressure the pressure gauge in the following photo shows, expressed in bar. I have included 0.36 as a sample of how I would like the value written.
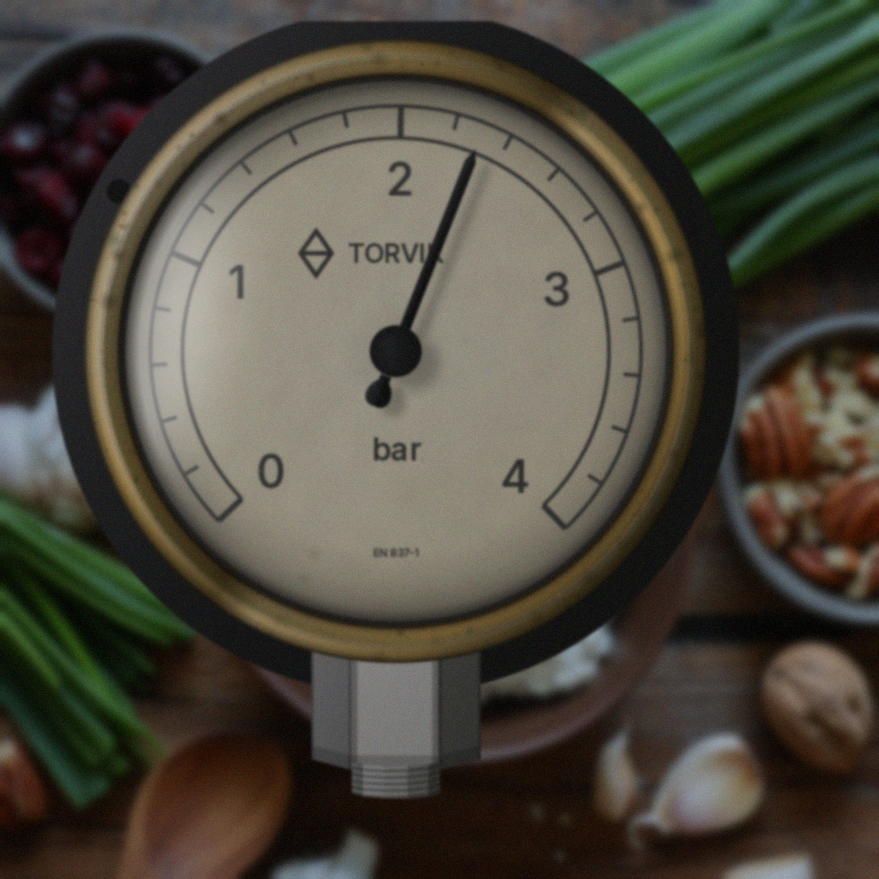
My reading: 2.3
